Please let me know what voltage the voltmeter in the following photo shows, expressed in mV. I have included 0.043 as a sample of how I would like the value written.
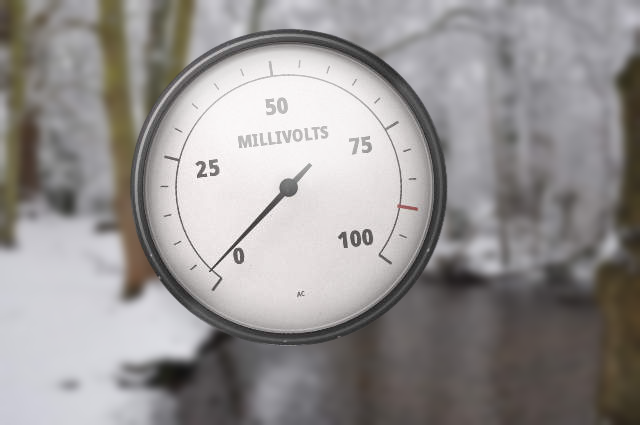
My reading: 2.5
